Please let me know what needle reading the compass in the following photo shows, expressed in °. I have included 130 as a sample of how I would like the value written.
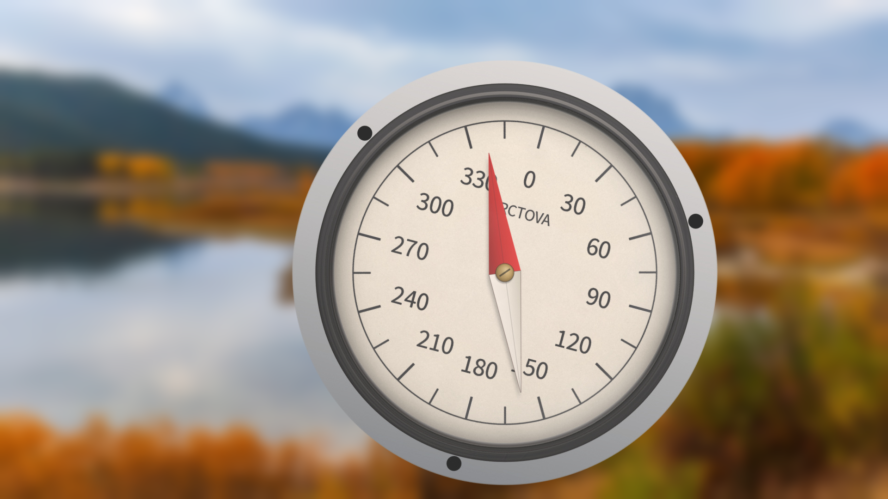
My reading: 337.5
